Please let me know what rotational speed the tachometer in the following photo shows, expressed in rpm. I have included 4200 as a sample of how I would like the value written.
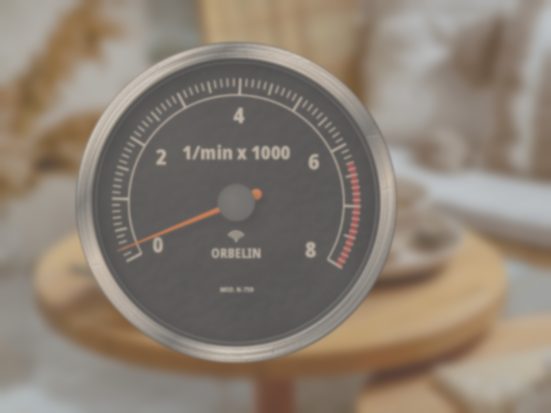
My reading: 200
